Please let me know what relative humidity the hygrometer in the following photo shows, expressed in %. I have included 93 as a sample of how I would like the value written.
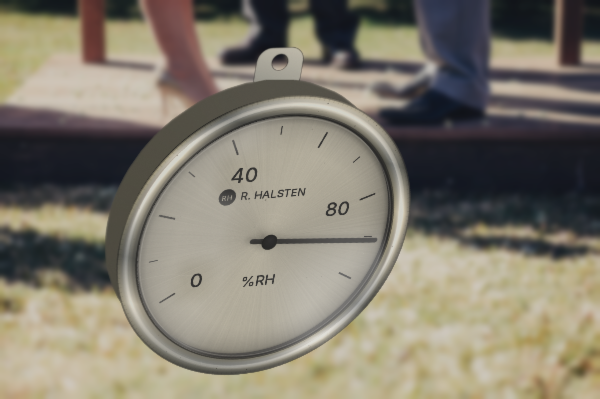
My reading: 90
